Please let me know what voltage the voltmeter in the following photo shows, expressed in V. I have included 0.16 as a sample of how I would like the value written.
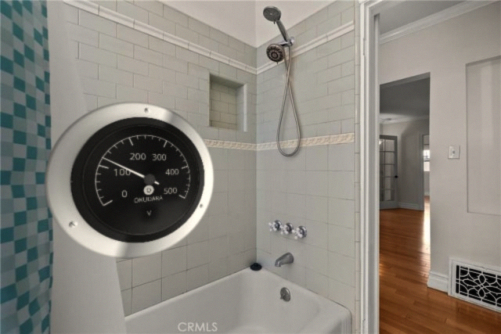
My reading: 120
